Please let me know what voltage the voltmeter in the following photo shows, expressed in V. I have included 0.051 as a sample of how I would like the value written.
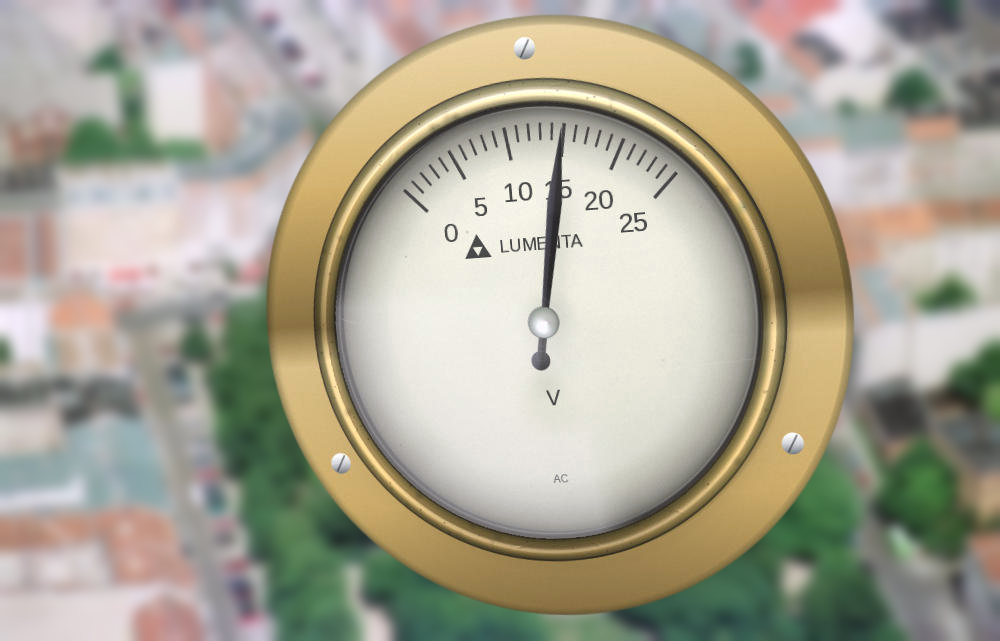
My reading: 15
